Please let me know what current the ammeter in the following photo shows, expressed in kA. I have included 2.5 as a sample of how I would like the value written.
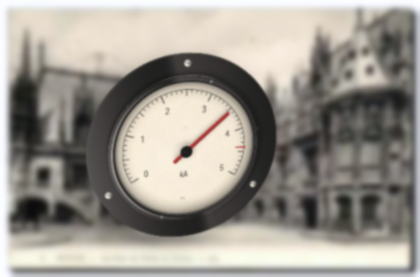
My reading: 3.5
